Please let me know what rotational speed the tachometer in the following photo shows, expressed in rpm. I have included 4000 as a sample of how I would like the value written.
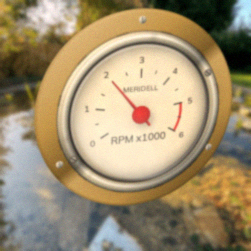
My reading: 2000
